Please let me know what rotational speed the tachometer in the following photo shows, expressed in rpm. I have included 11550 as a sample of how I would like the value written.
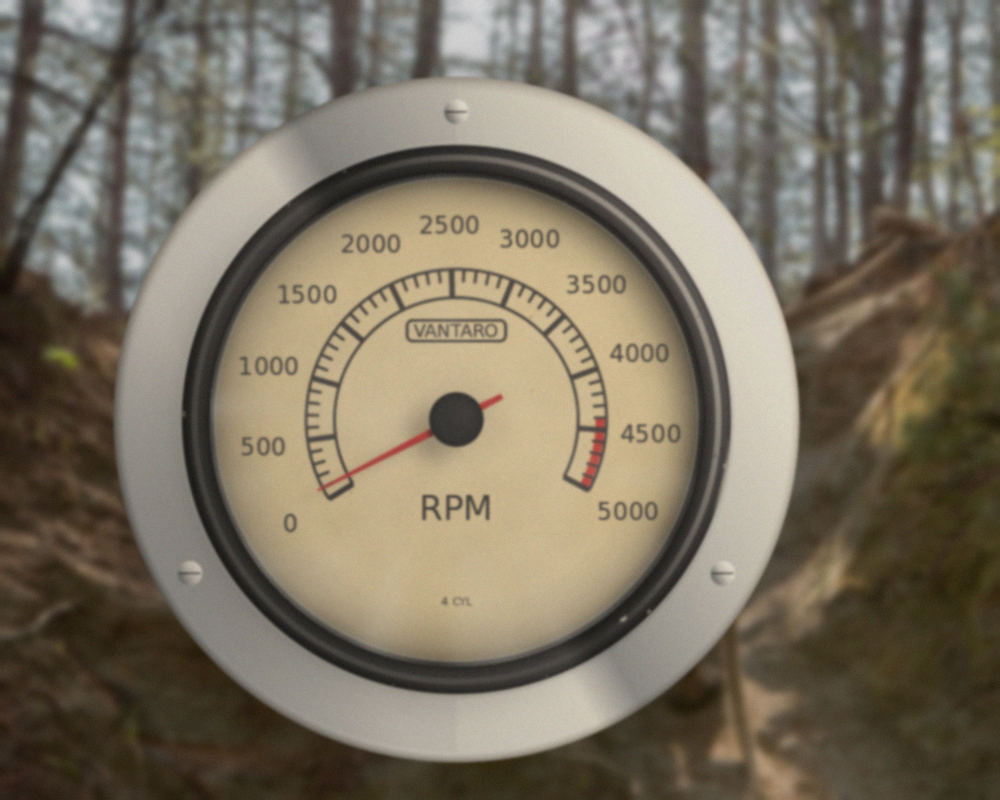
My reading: 100
